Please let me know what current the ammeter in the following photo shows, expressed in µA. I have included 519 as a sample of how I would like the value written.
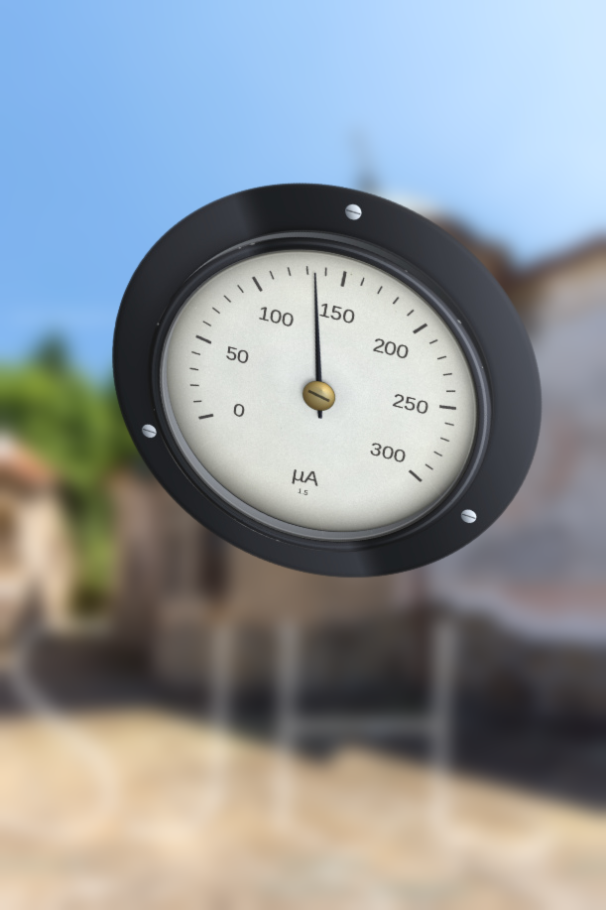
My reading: 135
